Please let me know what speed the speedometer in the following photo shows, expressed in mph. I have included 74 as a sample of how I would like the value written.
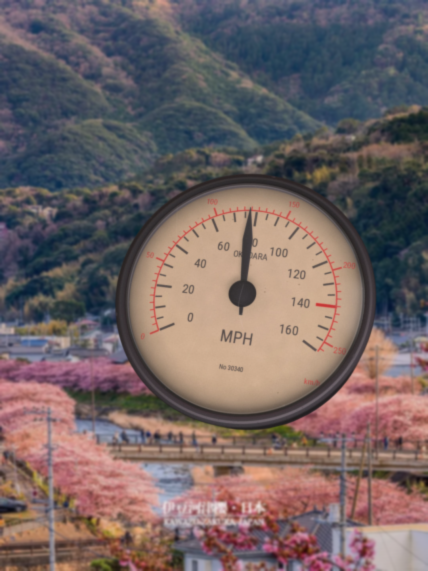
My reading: 77.5
